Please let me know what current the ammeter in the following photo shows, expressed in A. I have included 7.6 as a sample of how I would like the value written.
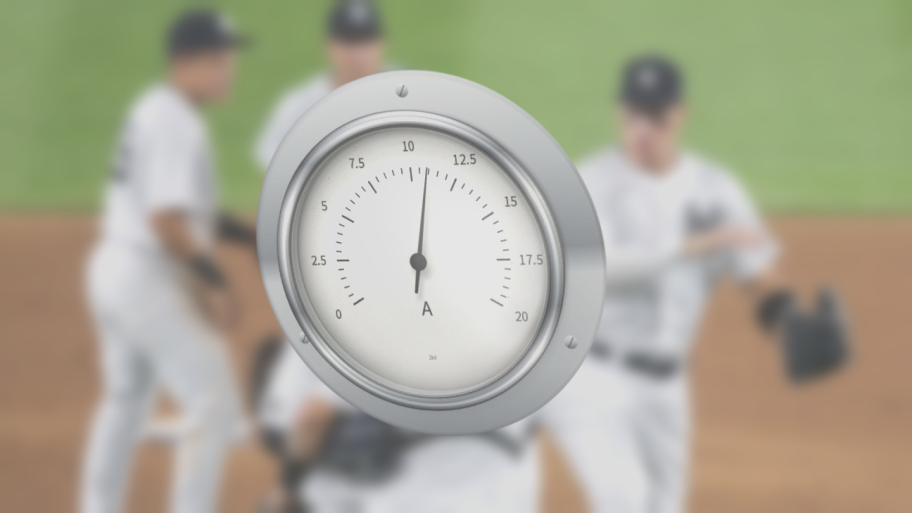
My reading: 11
